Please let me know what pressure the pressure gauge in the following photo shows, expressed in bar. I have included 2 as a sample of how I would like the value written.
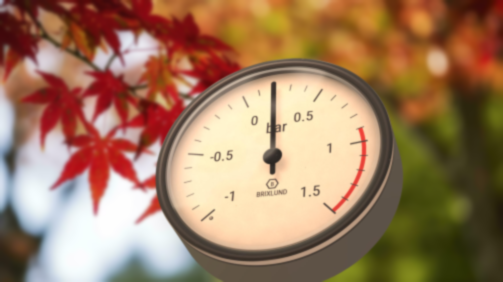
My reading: 0.2
